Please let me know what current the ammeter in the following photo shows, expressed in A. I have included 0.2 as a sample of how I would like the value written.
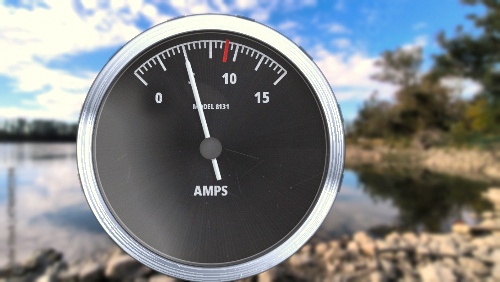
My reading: 5
